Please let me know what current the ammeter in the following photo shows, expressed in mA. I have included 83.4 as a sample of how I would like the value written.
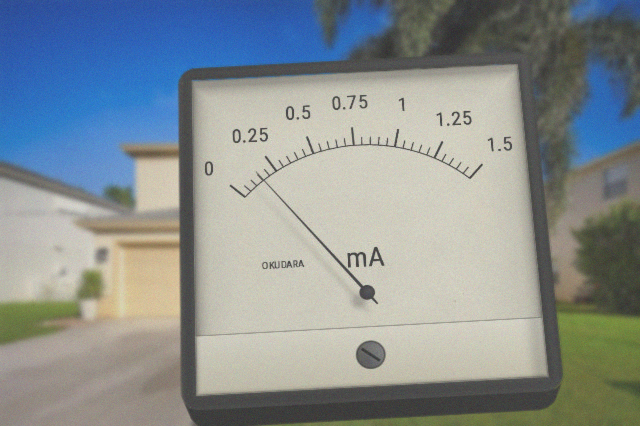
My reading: 0.15
